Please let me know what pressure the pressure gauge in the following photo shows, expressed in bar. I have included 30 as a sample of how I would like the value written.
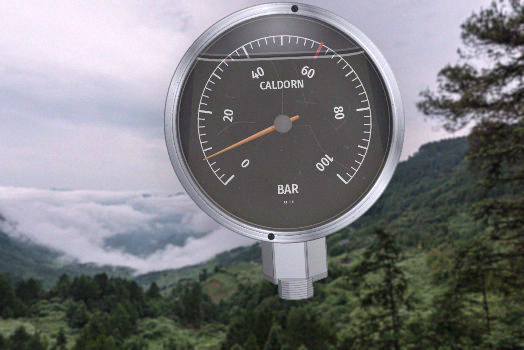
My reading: 8
